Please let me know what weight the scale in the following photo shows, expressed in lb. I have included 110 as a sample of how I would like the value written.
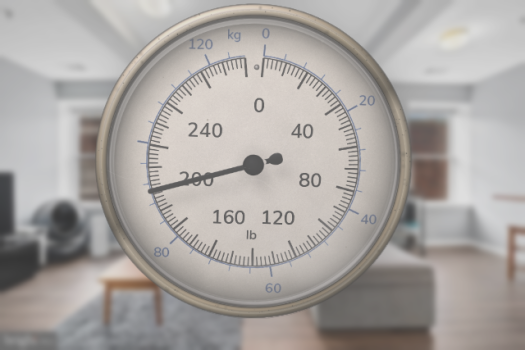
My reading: 200
